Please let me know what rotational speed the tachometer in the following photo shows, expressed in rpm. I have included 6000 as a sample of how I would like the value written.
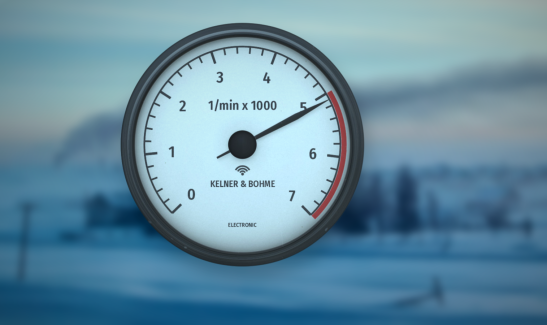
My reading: 5100
